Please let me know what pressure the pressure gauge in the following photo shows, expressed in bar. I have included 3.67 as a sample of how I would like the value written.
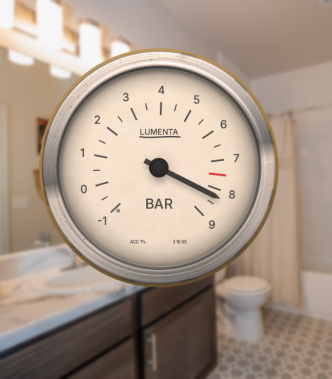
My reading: 8.25
